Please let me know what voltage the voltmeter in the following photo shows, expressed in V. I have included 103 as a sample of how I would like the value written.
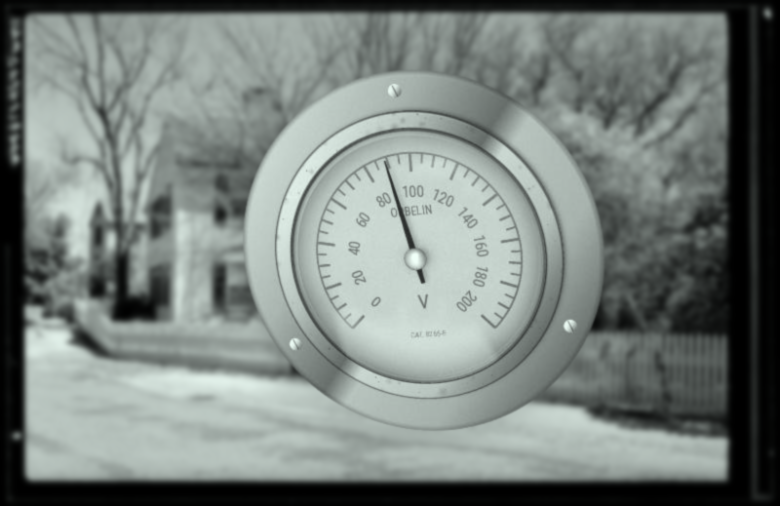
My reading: 90
